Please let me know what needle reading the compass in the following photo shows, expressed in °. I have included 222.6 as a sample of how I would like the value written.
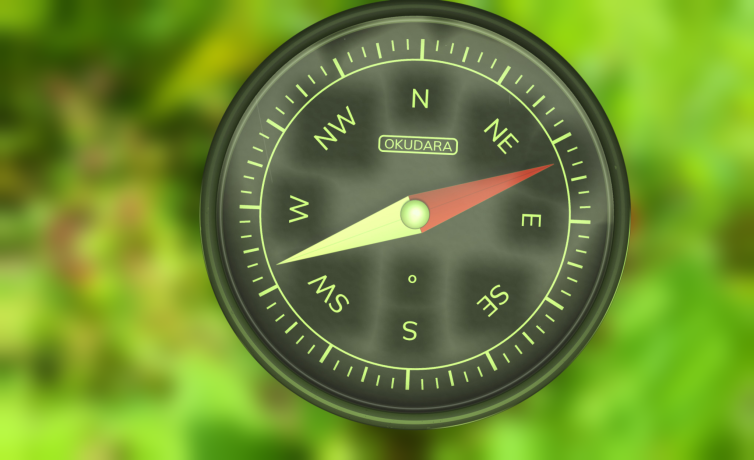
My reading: 67.5
